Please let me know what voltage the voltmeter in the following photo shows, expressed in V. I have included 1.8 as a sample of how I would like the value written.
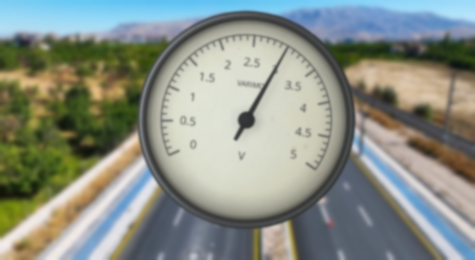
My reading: 3
